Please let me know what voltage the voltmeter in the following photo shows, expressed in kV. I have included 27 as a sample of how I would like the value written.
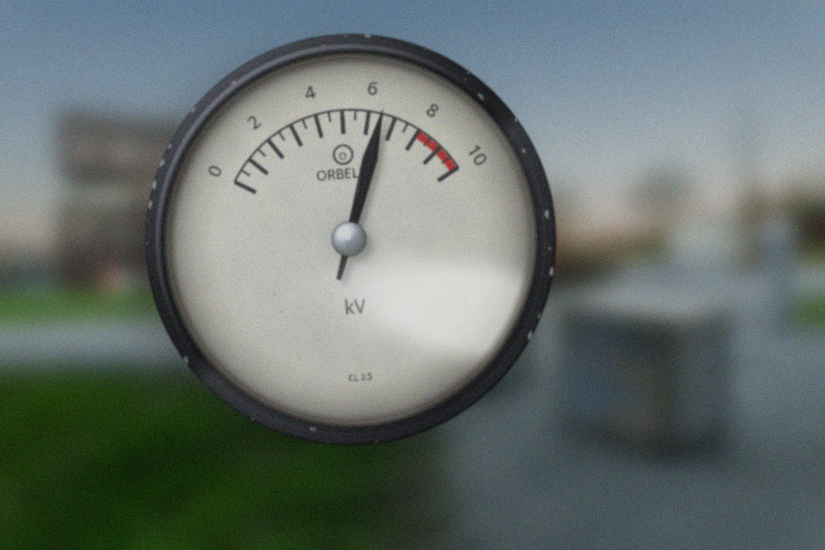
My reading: 6.5
